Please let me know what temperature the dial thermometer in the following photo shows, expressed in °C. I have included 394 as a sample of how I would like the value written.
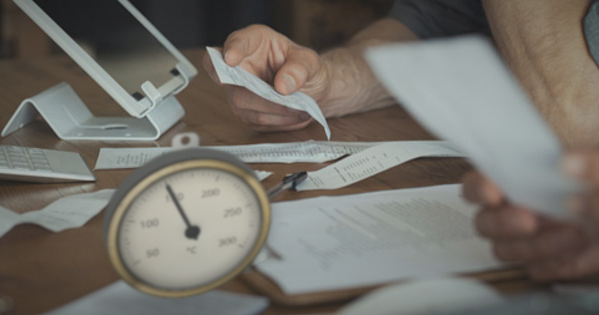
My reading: 150
